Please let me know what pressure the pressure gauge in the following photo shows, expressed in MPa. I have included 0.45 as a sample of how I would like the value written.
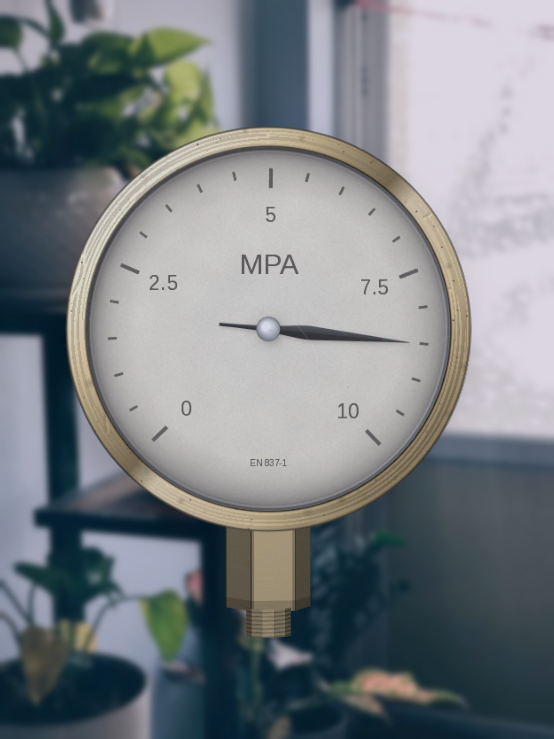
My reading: 8.5
